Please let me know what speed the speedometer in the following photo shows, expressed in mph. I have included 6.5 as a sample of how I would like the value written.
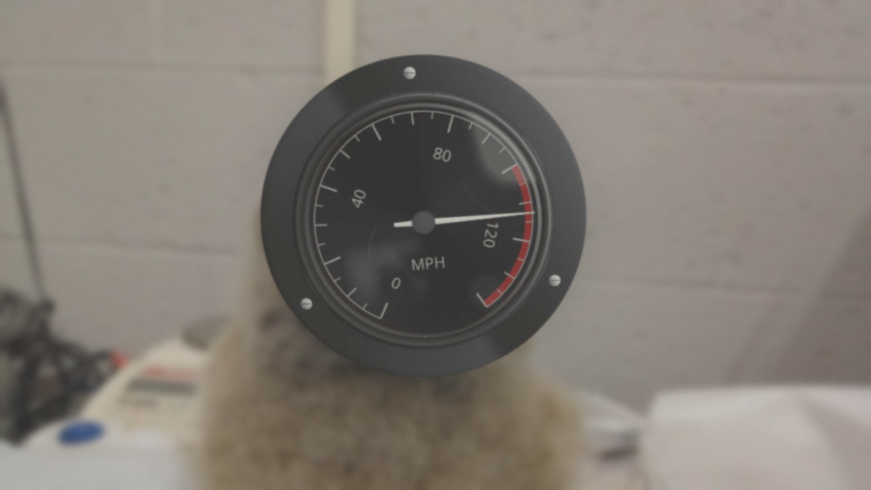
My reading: 112.5
